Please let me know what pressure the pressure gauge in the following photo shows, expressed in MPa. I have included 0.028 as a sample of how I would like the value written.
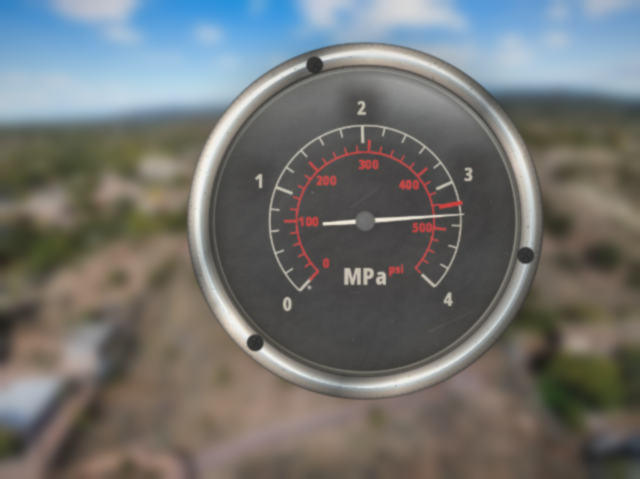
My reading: 3.3
